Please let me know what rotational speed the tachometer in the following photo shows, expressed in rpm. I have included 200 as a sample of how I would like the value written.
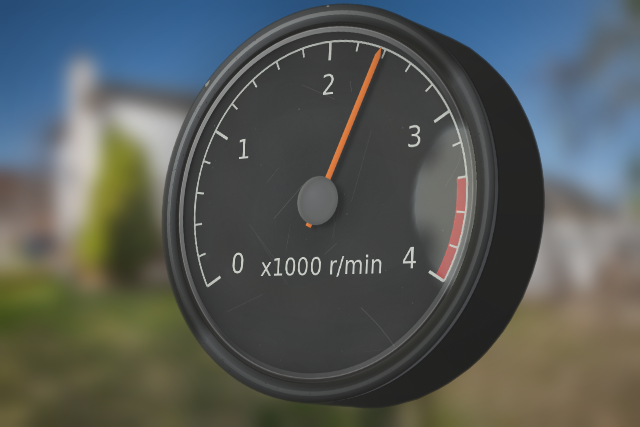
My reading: 2400
